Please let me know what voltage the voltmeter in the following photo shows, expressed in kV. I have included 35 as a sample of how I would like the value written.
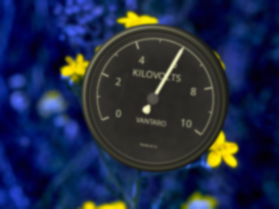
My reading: 6
